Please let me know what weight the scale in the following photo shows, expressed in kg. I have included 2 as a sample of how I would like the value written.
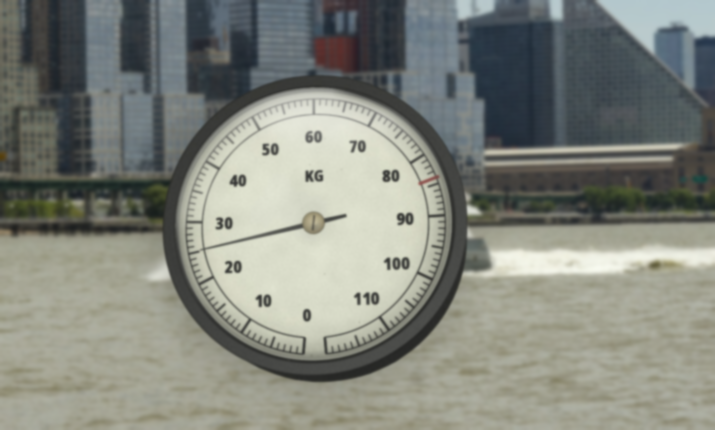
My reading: 25
